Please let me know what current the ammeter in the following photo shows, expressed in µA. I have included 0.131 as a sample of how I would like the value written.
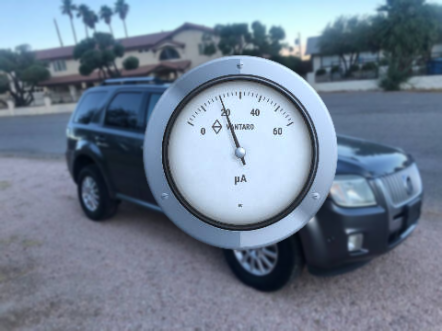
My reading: 20
